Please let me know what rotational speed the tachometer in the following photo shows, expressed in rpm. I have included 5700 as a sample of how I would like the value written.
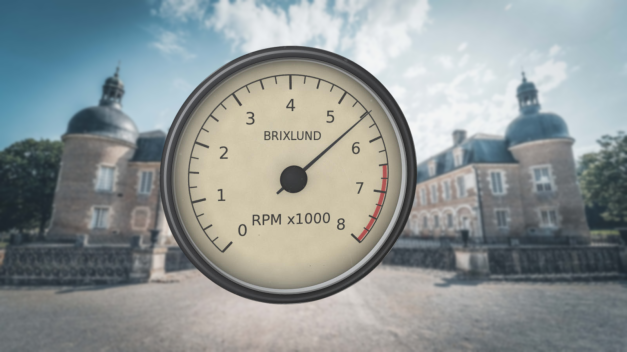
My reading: 5500
